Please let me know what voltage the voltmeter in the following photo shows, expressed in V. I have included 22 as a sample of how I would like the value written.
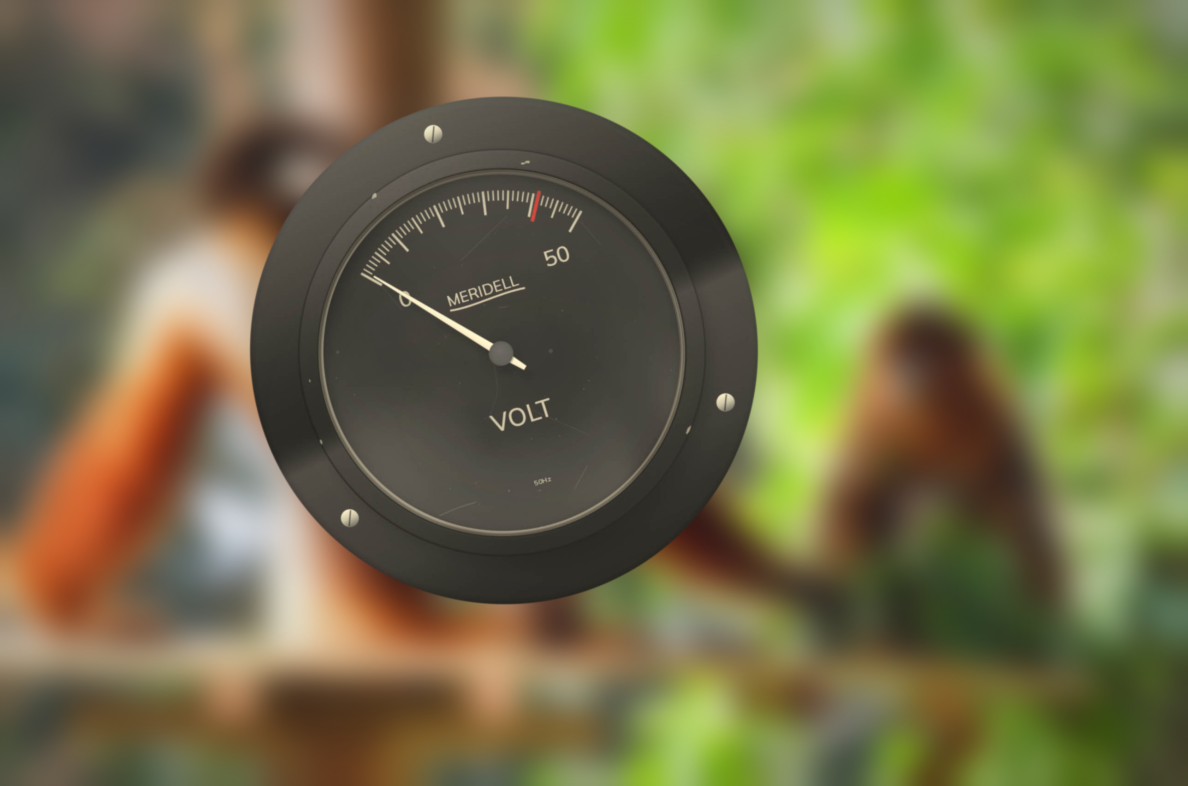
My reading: 1
